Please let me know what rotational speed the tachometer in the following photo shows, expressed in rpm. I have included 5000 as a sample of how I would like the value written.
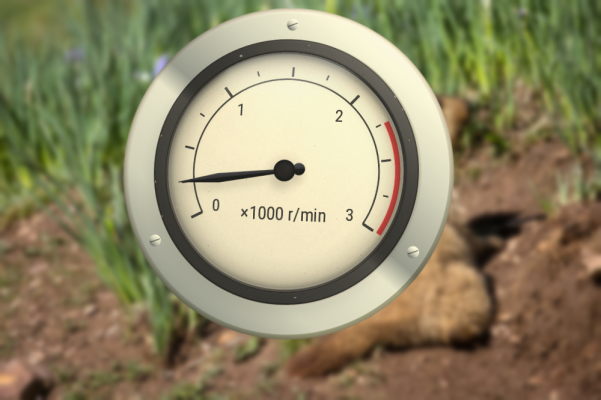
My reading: 250
